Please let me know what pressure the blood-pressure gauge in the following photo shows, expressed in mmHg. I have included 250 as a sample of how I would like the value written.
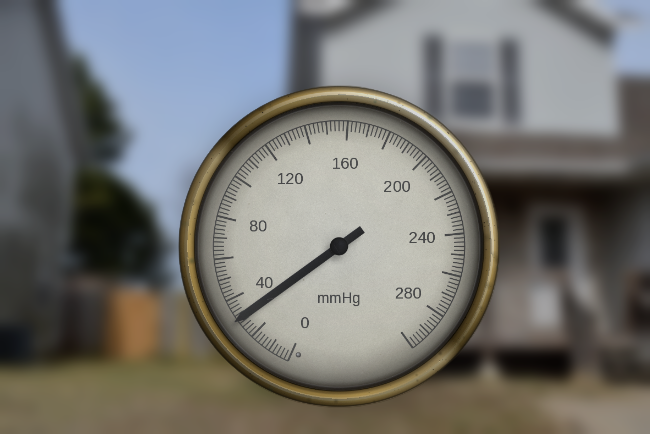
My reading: 30
